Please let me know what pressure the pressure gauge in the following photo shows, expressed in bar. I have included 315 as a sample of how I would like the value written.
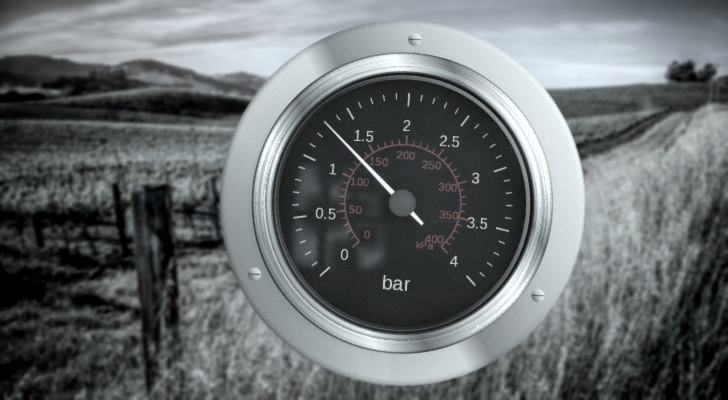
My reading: 1.3
